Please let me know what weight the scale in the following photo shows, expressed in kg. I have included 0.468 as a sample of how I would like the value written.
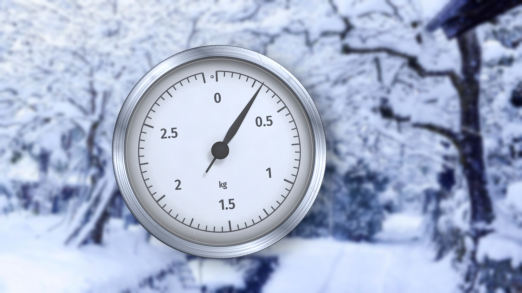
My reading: 0.3
